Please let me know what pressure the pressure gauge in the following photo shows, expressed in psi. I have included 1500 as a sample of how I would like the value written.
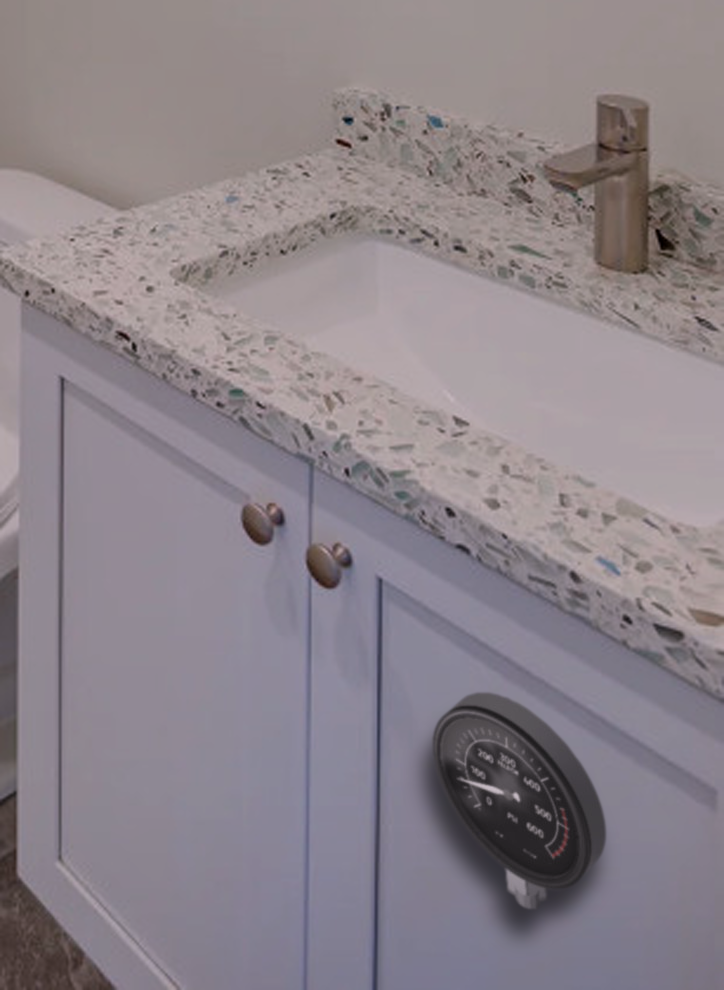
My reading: 60
